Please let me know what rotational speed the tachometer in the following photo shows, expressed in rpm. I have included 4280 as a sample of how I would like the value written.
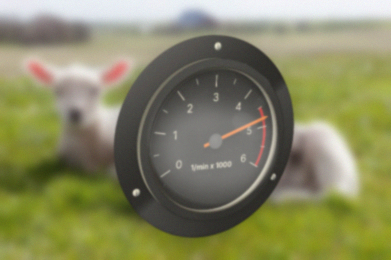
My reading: 4750
